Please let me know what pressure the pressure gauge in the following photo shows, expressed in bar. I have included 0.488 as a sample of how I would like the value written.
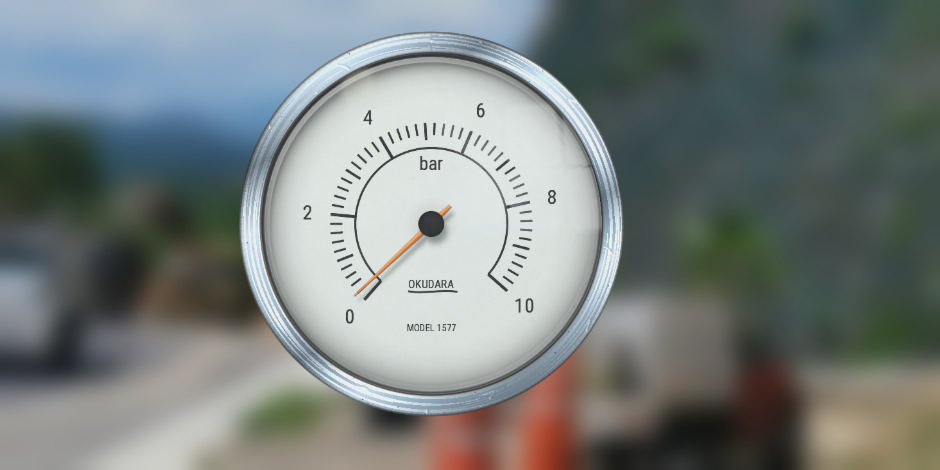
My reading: 0.2
